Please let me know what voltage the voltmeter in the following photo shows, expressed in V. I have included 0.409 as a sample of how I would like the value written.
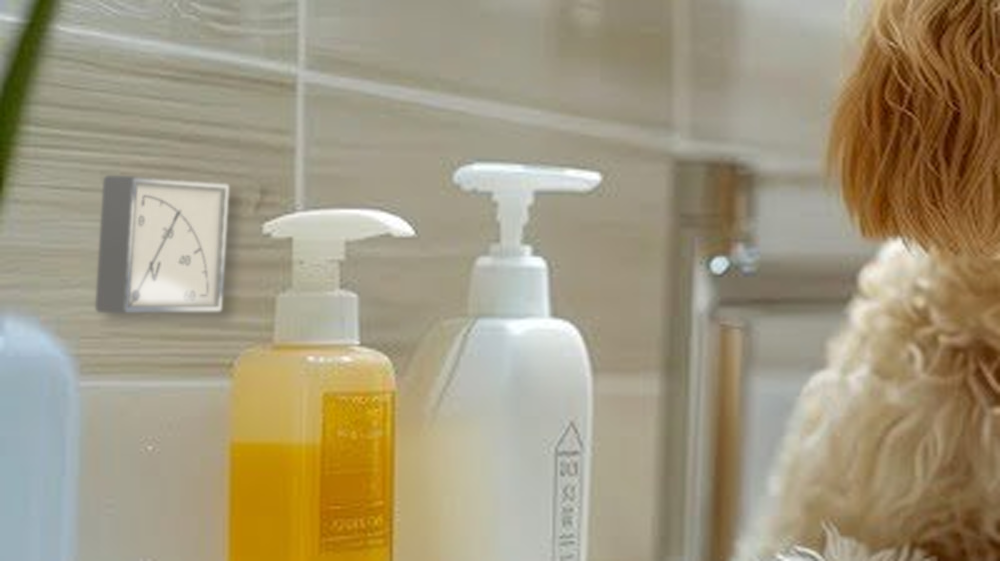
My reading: 20
